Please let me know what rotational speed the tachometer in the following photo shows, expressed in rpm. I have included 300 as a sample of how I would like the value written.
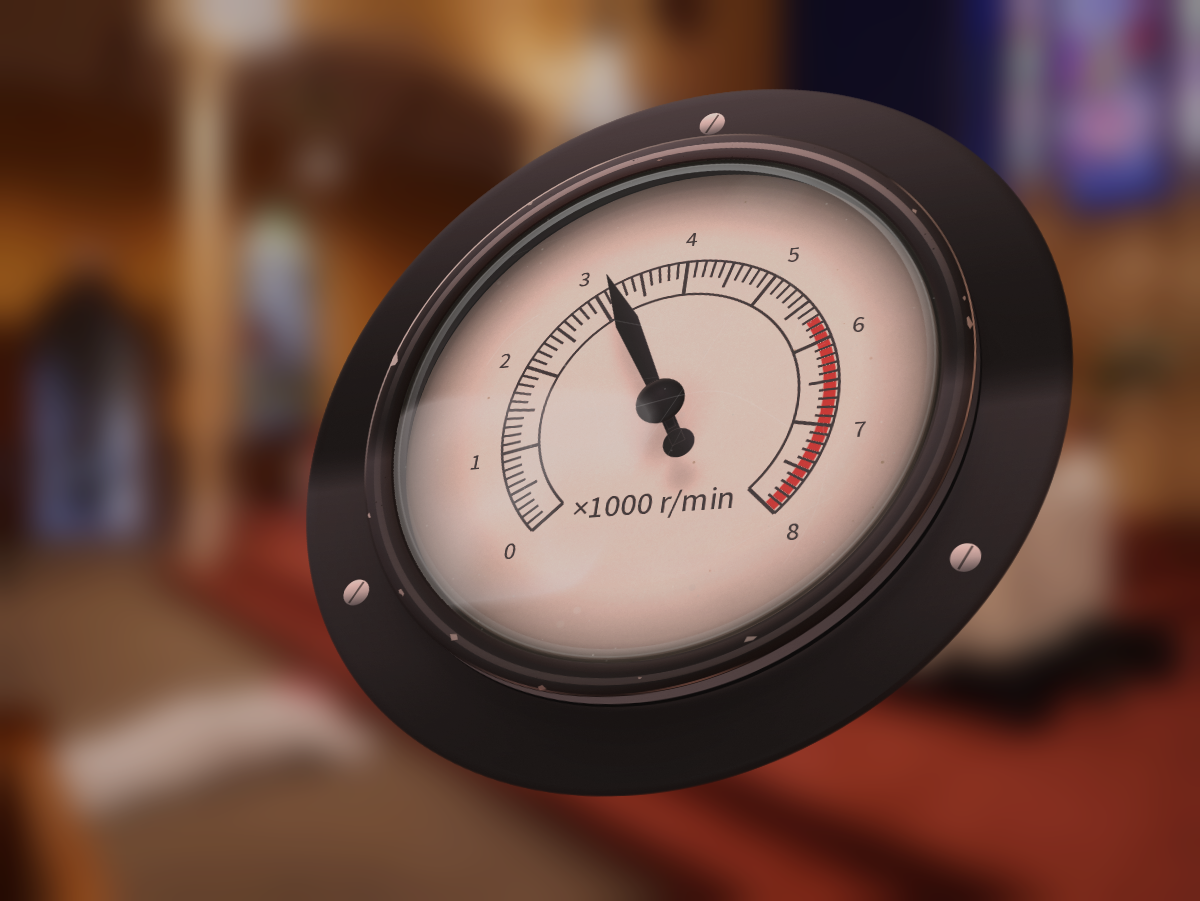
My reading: 3200
